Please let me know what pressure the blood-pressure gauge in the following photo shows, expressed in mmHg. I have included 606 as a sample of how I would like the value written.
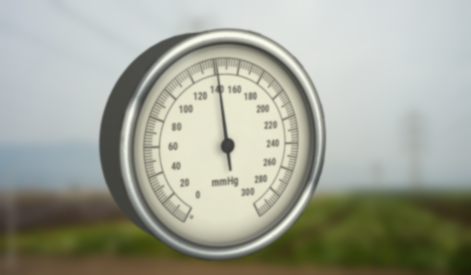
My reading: 140
